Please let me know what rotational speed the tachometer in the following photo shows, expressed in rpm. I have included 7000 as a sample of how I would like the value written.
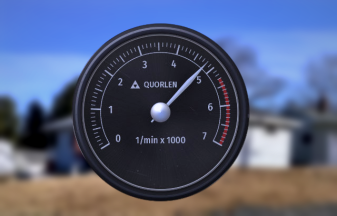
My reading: 4800
